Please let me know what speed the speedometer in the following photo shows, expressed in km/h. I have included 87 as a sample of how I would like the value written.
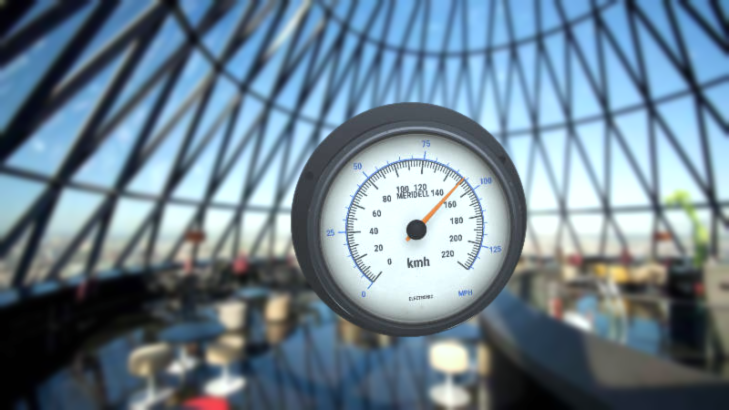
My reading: 150
